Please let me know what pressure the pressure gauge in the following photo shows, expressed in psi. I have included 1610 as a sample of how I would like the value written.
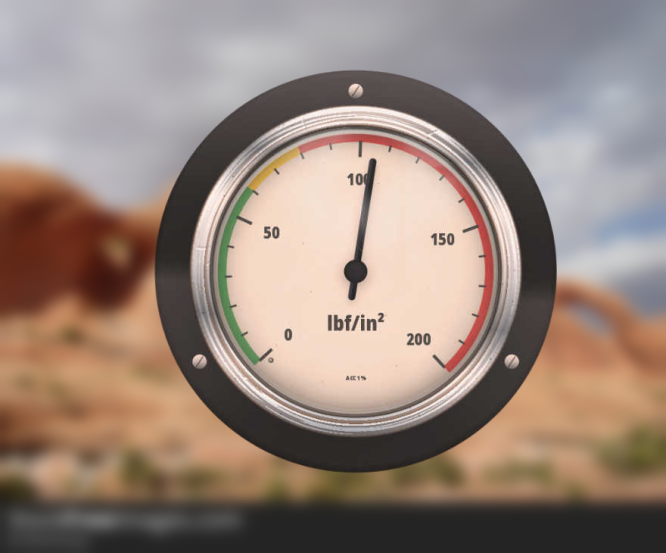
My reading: 105
